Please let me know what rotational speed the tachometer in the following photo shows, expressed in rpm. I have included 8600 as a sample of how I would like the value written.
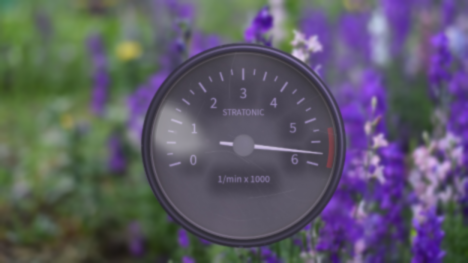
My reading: 5750
